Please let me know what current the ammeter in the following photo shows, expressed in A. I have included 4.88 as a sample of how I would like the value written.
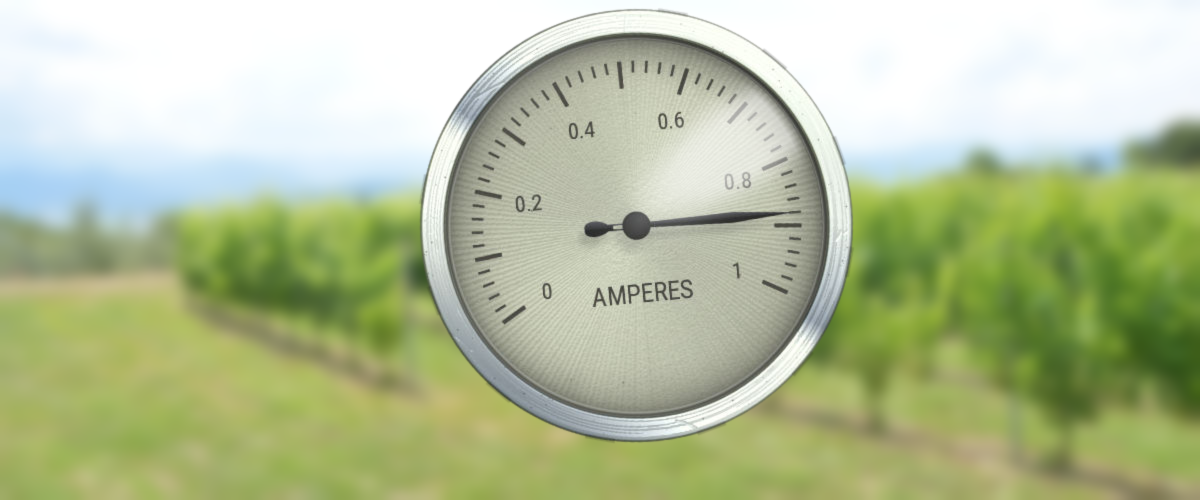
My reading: 0.88
